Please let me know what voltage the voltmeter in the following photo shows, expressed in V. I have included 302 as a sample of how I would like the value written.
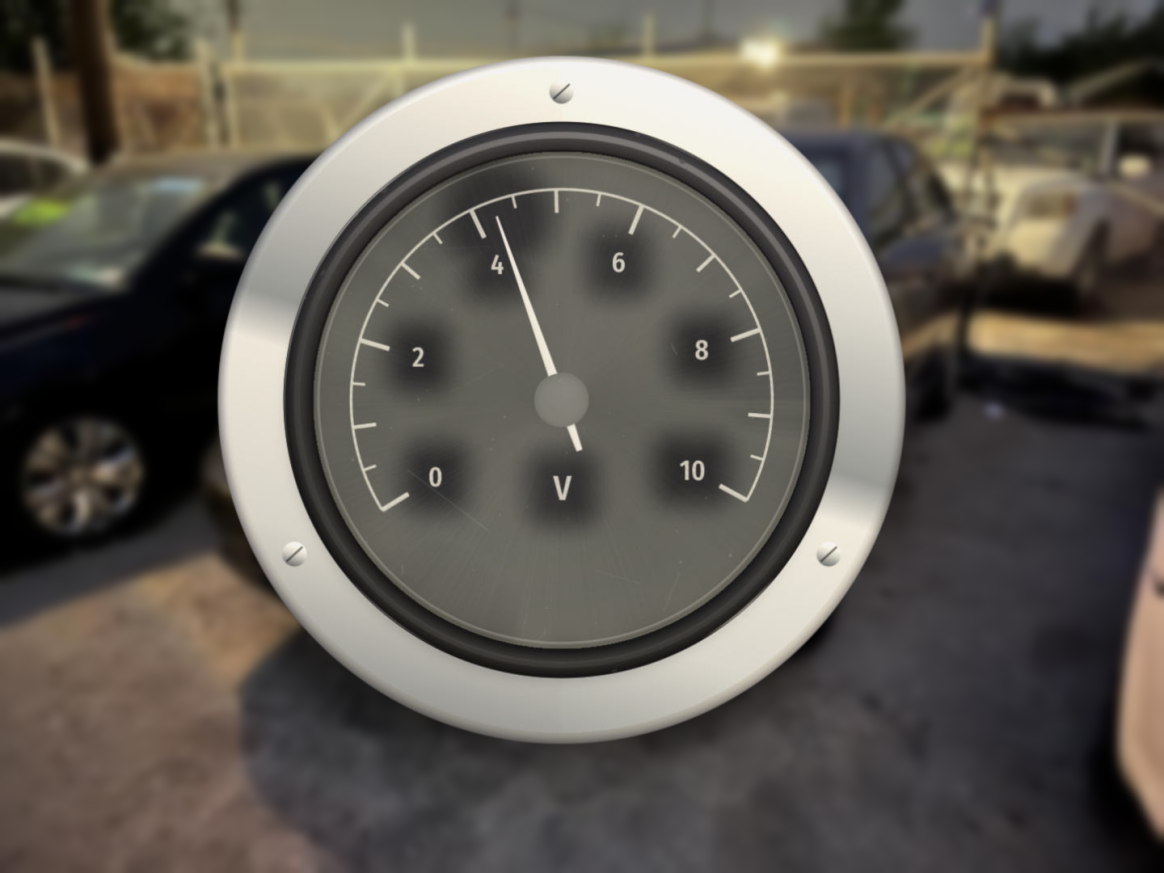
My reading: 4.25
